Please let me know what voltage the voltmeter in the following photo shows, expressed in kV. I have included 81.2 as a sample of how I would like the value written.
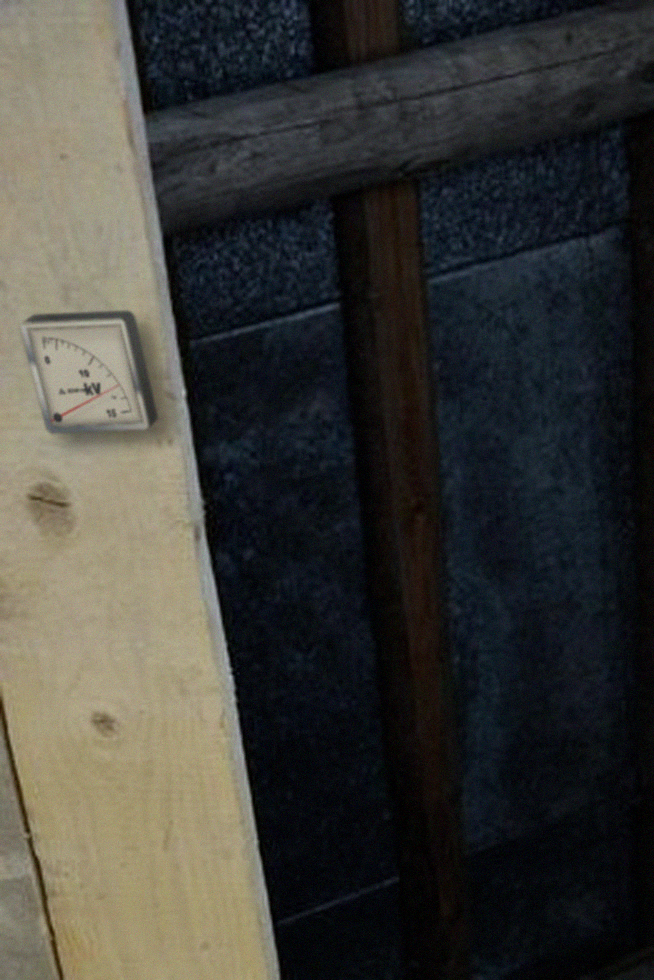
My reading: 13
